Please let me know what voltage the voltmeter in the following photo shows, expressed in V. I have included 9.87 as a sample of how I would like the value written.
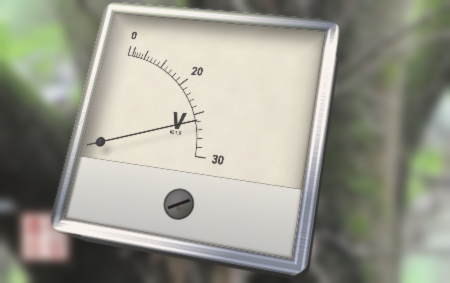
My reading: 26
